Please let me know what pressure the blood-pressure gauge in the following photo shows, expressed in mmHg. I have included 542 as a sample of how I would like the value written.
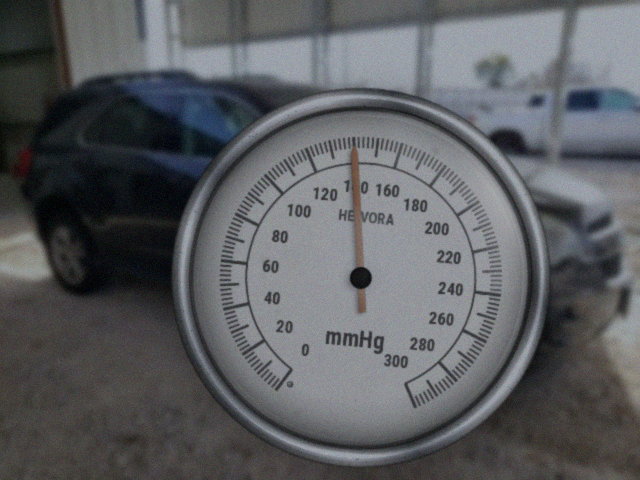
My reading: 140
